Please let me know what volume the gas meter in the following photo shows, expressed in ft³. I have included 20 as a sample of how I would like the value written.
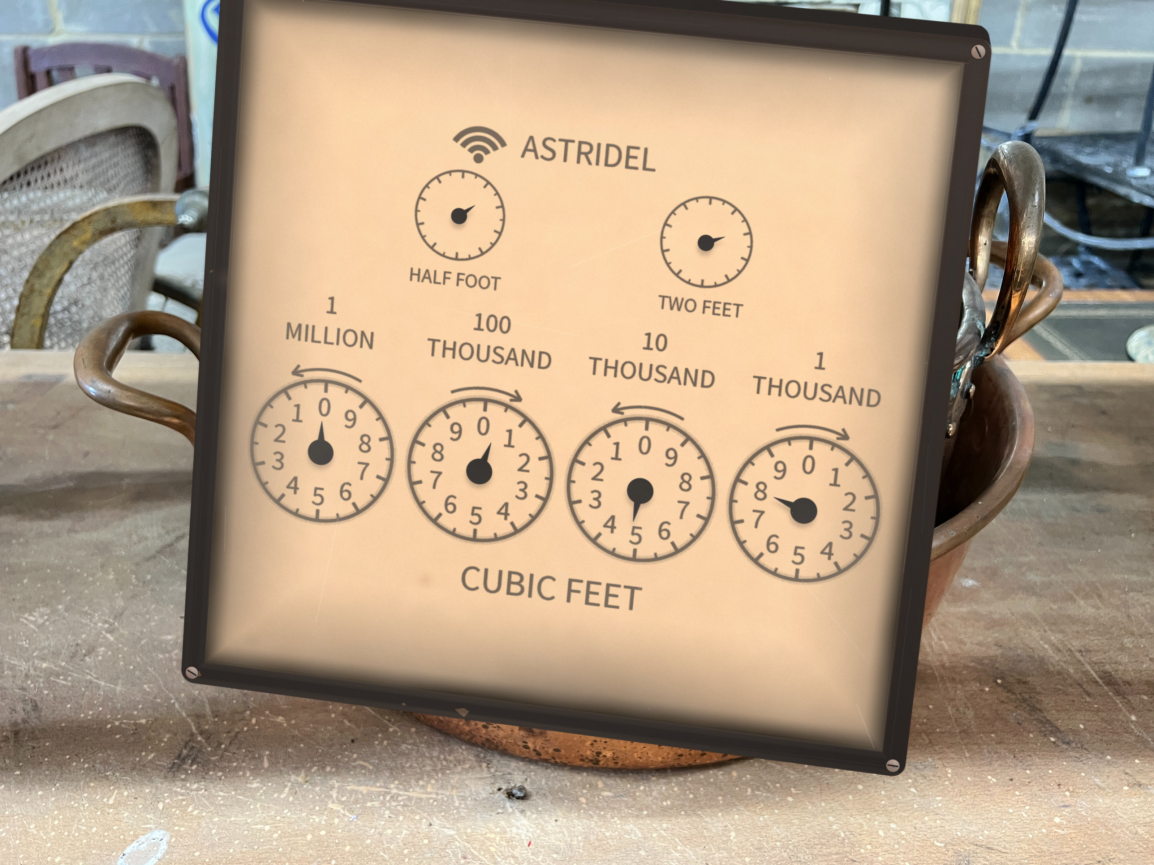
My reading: 4800
